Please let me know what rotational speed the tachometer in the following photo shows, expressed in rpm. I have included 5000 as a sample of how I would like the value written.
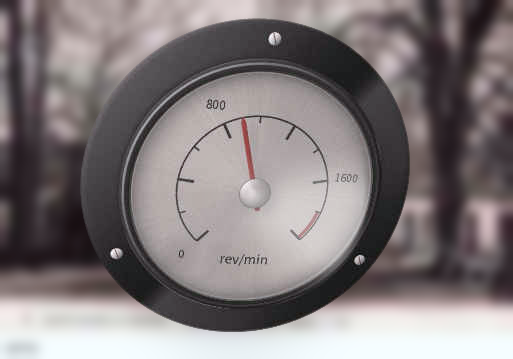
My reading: 900
